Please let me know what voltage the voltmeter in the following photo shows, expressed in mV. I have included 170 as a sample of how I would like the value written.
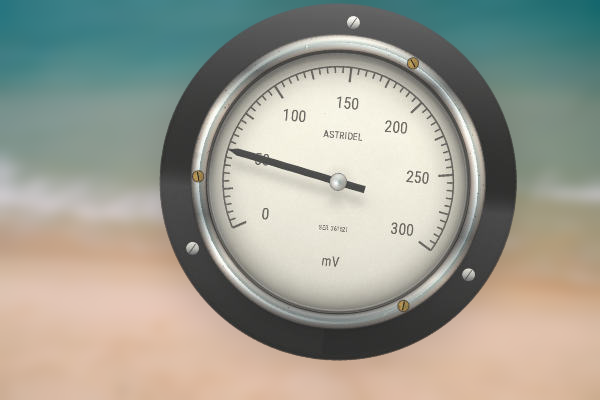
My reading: 50
